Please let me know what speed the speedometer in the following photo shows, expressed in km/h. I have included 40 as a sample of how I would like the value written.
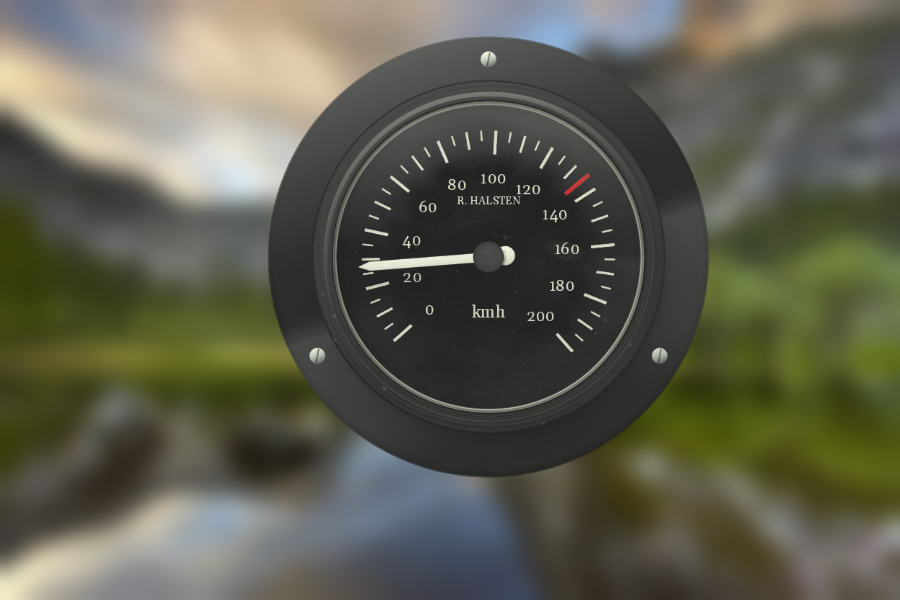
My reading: 27.5
